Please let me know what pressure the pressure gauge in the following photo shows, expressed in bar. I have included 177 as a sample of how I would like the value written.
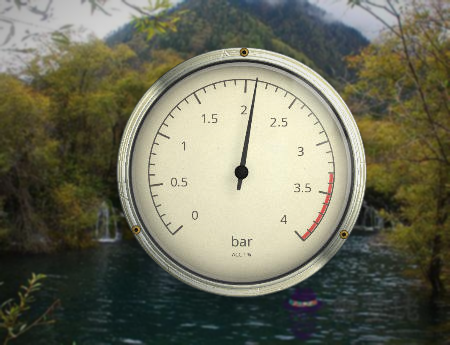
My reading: 2.1
